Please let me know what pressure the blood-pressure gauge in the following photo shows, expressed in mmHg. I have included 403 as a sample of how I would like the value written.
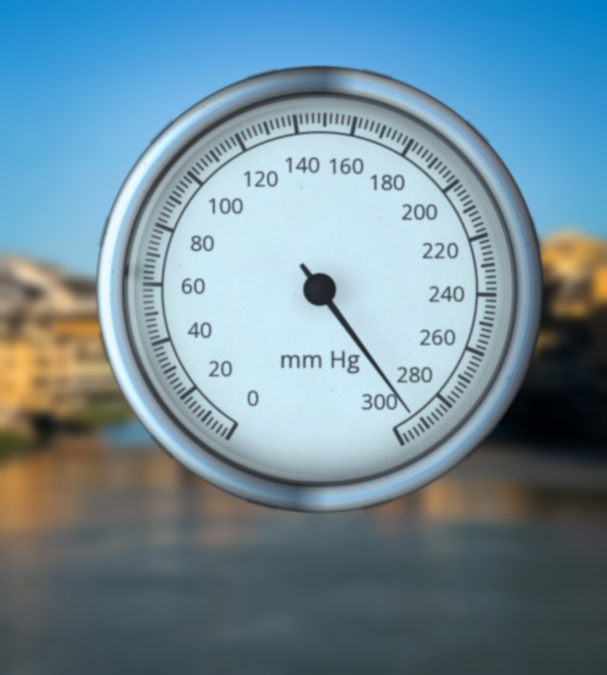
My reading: 292
